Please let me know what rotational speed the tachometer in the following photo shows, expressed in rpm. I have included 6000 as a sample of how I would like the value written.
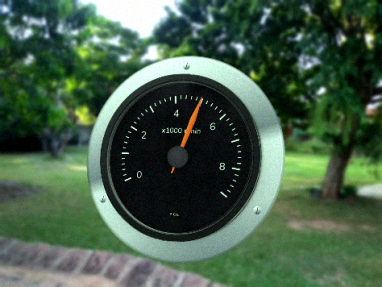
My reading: 5000
